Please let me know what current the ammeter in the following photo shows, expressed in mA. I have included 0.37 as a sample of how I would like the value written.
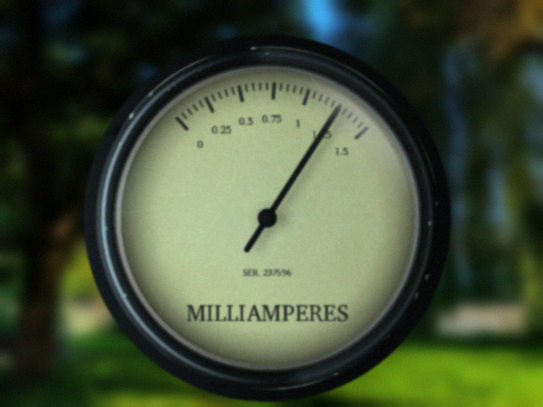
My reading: 1.25
